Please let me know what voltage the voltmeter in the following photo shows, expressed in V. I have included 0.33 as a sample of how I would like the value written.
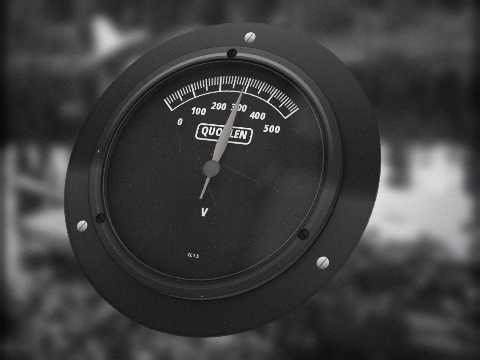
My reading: 300
